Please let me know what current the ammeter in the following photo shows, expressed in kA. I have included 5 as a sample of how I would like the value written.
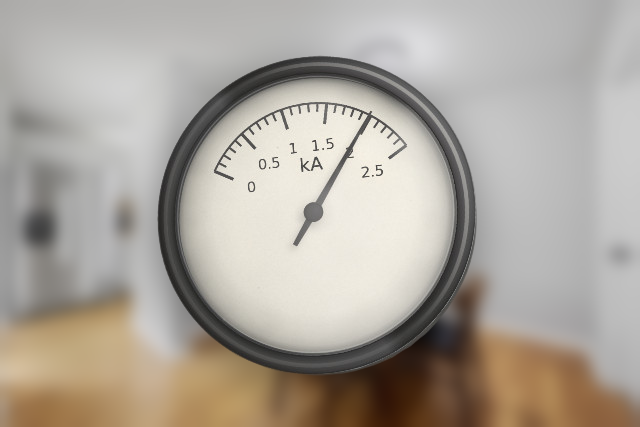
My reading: 2
